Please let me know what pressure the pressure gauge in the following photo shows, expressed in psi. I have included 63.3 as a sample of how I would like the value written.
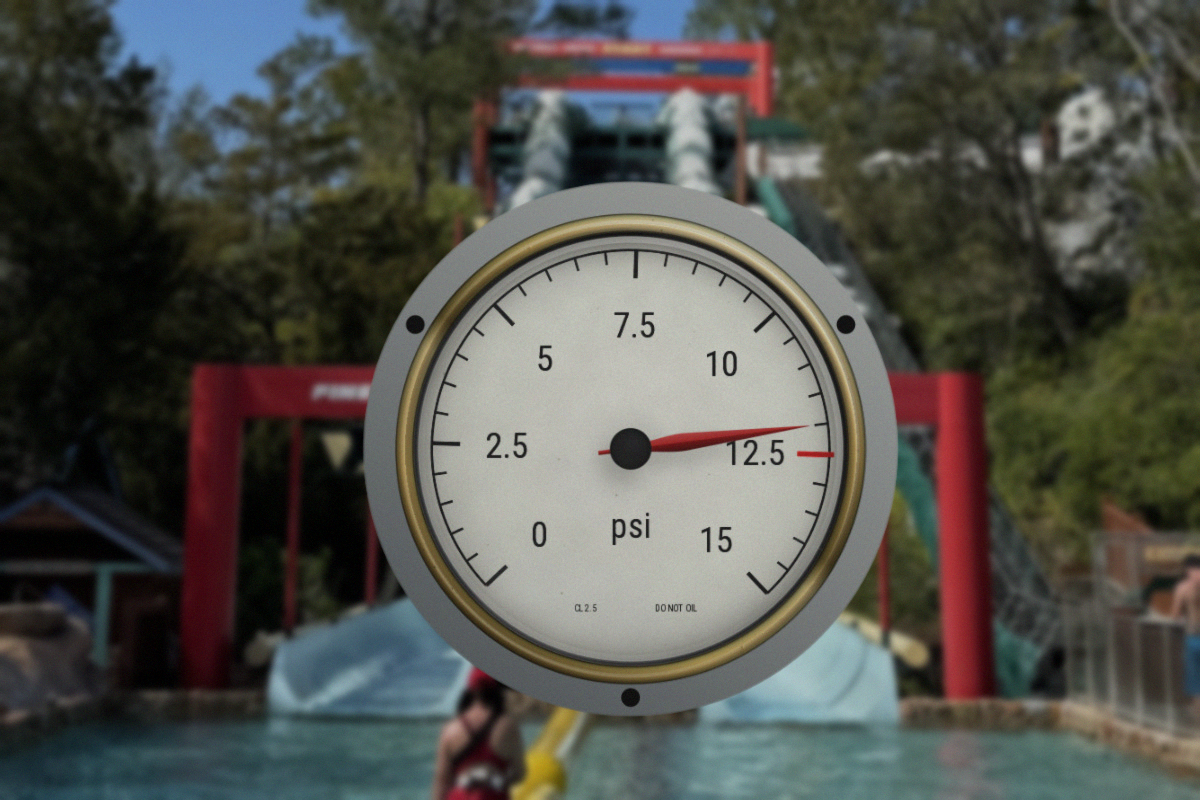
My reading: 12
